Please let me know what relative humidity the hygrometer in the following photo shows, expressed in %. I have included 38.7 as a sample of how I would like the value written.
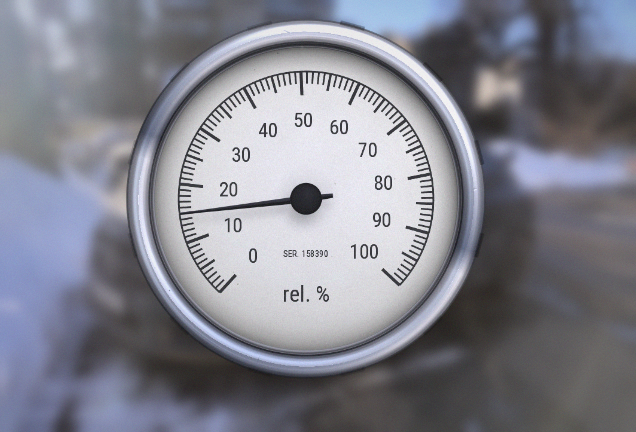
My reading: 15
